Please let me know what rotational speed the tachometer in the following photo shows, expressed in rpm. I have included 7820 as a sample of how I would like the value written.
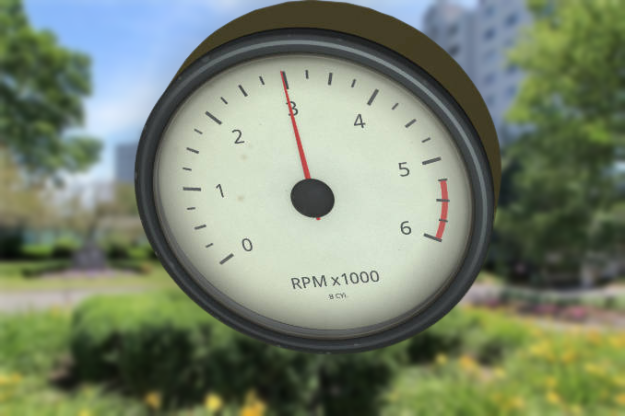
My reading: 3000
